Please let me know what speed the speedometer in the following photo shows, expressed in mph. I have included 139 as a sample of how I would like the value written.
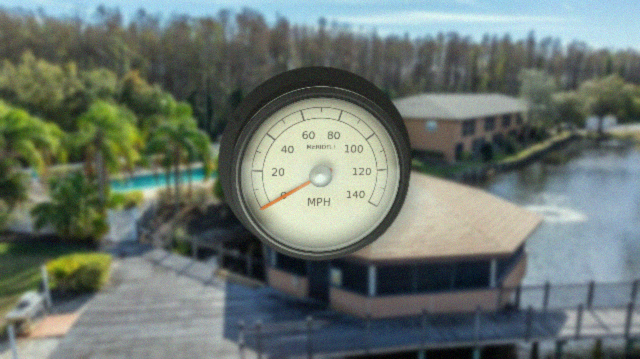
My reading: 0
